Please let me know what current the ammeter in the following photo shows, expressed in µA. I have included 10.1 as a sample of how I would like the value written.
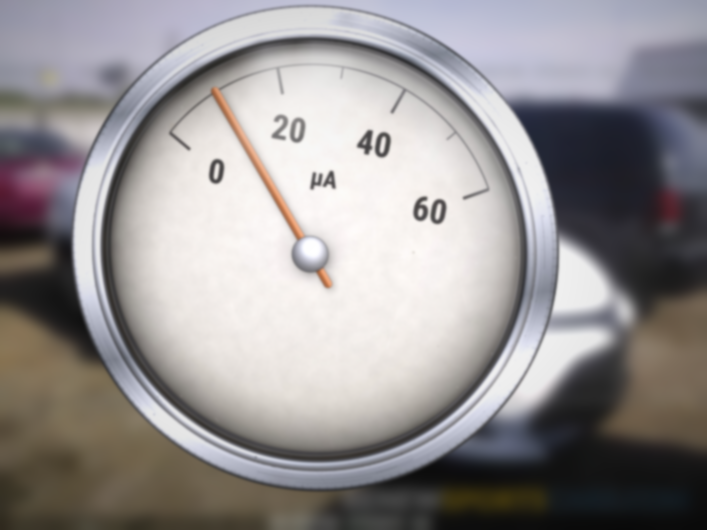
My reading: 10
